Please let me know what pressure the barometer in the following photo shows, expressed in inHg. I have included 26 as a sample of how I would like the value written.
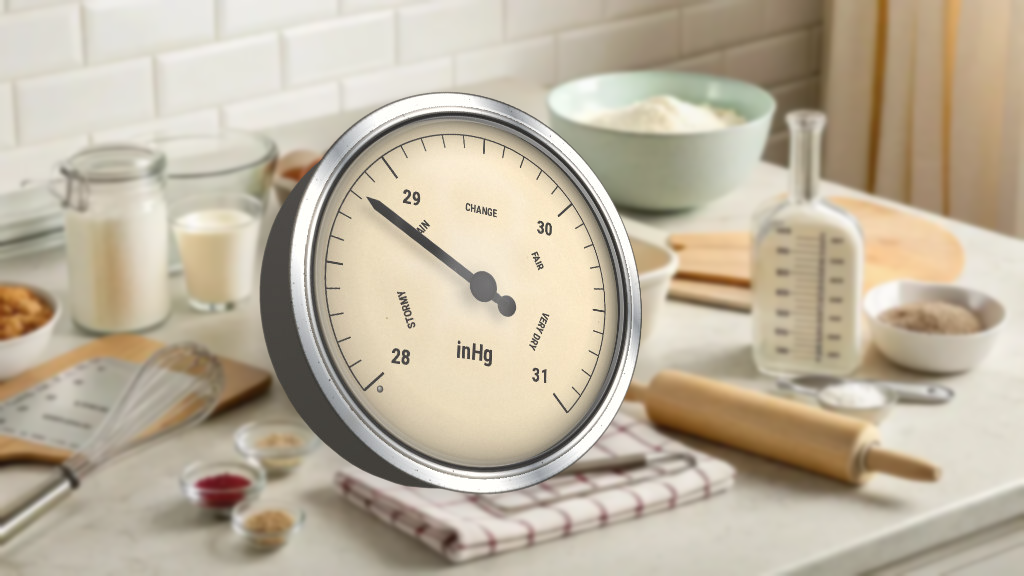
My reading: 28.8
